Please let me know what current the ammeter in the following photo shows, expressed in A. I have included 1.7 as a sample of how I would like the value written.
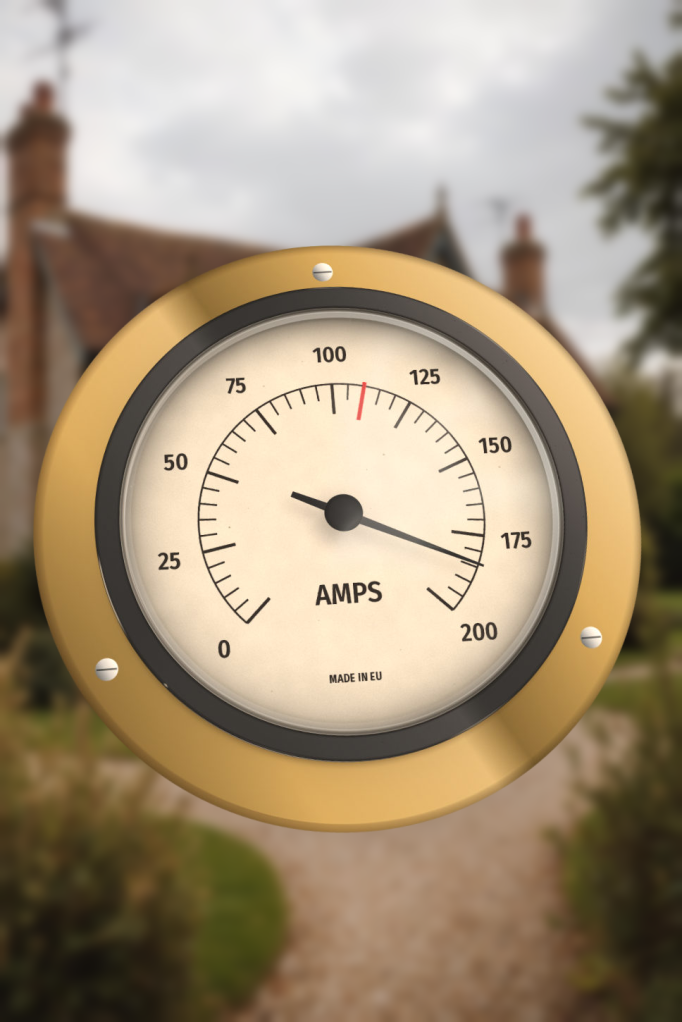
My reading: 185
